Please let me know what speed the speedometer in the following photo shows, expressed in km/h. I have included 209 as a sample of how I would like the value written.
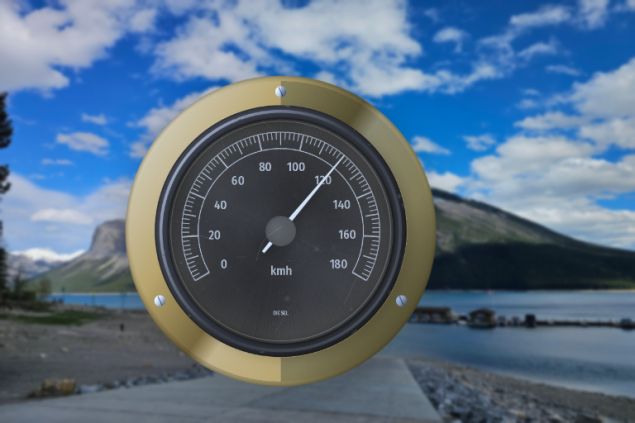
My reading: 120
